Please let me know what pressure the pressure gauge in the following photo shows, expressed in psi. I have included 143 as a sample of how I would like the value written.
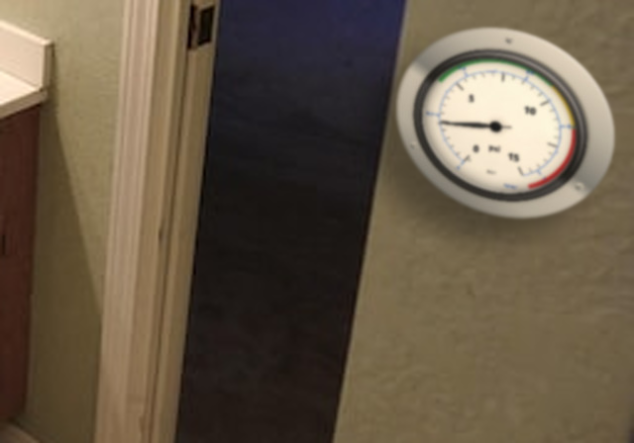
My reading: 2.5
